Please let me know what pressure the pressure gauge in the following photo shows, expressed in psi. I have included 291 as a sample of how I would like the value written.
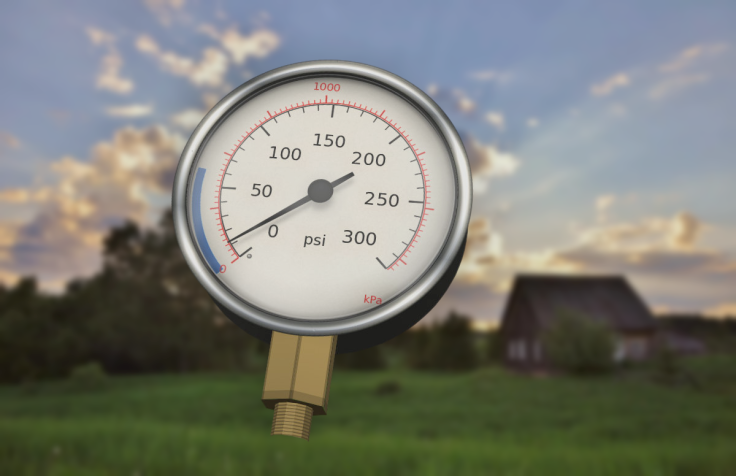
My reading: 10
